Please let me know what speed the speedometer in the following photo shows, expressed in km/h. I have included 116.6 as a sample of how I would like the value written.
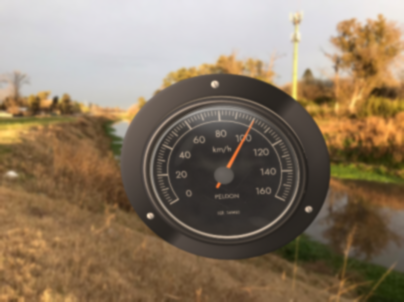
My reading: 100
